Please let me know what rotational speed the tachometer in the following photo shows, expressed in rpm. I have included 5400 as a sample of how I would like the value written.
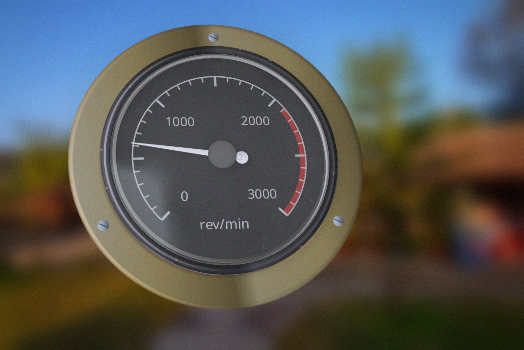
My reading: 600
